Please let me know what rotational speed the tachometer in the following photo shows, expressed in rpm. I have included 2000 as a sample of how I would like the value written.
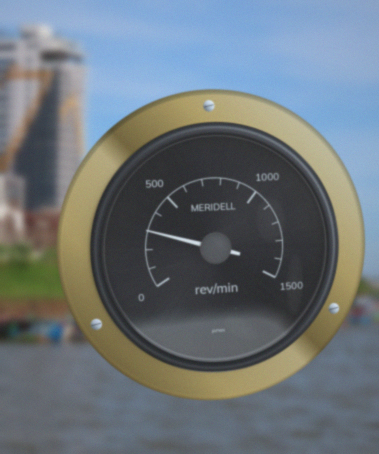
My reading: 300
